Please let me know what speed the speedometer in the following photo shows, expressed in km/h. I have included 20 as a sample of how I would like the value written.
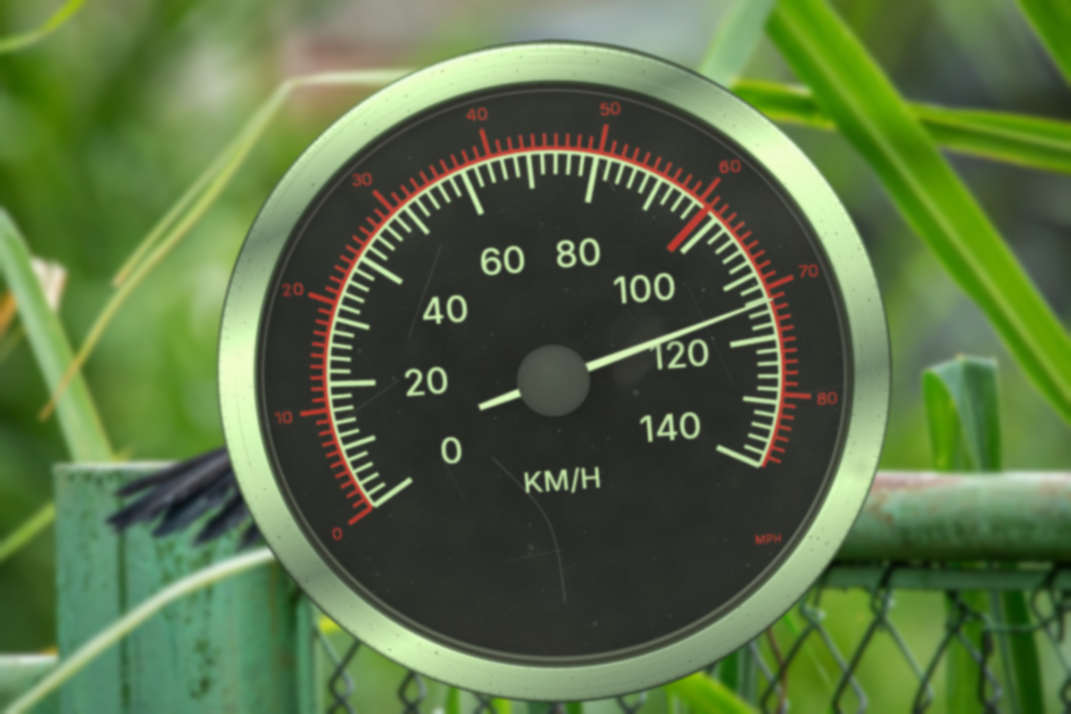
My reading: 114
